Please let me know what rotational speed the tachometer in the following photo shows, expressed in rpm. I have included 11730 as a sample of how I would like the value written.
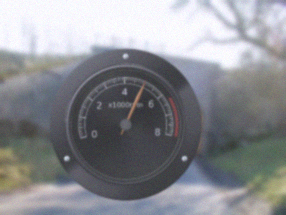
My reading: 5000
